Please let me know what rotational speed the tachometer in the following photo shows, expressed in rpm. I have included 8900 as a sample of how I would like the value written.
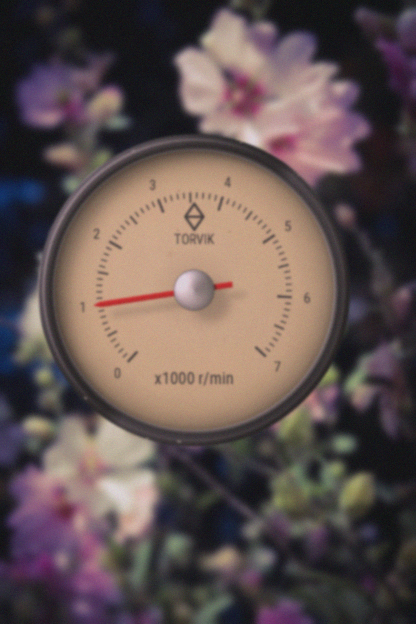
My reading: 1000
